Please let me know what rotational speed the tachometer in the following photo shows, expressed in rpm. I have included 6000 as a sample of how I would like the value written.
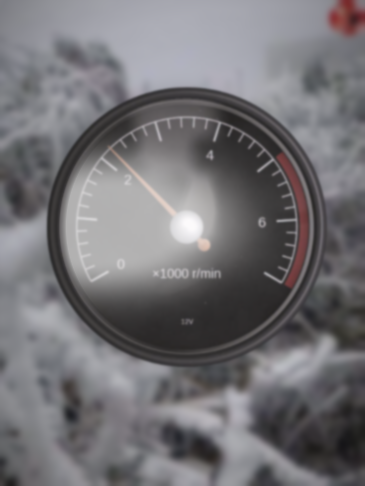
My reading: 2200
